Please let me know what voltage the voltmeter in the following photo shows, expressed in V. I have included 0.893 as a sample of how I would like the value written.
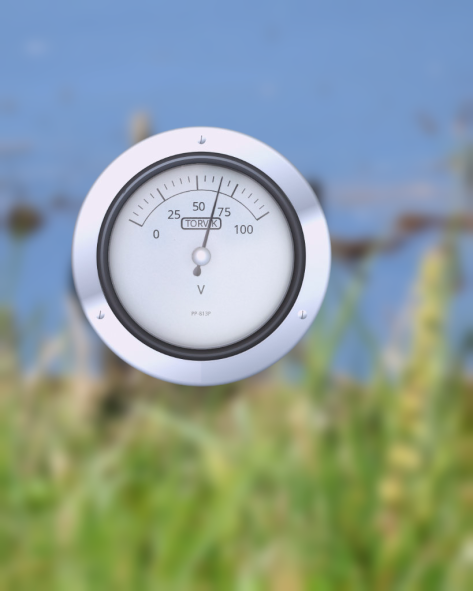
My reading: 65
